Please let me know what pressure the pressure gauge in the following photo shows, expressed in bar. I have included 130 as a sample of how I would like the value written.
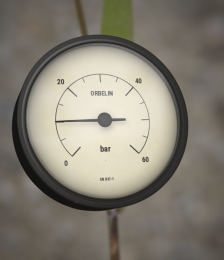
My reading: 10
